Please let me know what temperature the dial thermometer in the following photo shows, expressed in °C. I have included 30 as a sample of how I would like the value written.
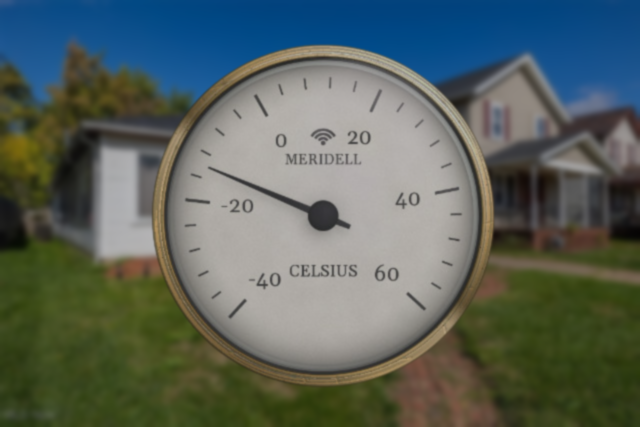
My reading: -14
